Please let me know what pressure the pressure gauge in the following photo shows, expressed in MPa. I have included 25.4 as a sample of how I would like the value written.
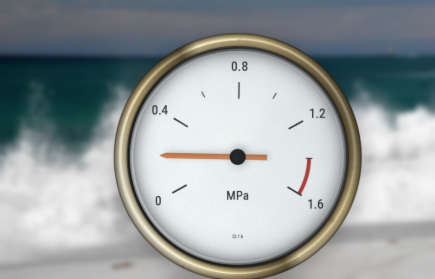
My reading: 0.2
